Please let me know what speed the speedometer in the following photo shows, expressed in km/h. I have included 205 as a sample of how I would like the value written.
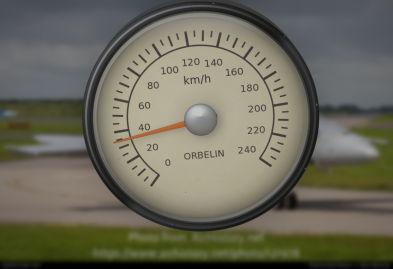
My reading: 35
